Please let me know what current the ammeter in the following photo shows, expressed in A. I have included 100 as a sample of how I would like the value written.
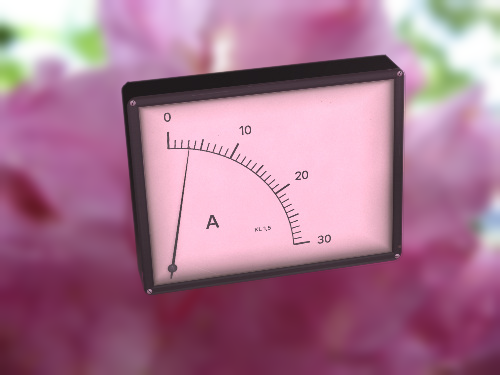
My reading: 3
